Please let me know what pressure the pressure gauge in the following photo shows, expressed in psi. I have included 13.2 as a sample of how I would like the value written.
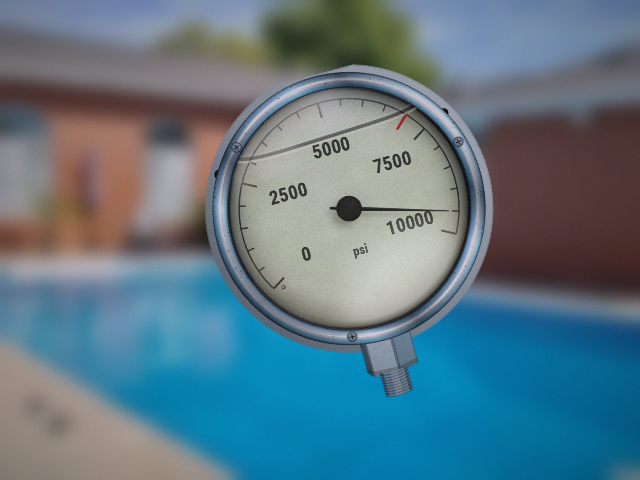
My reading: 9500
